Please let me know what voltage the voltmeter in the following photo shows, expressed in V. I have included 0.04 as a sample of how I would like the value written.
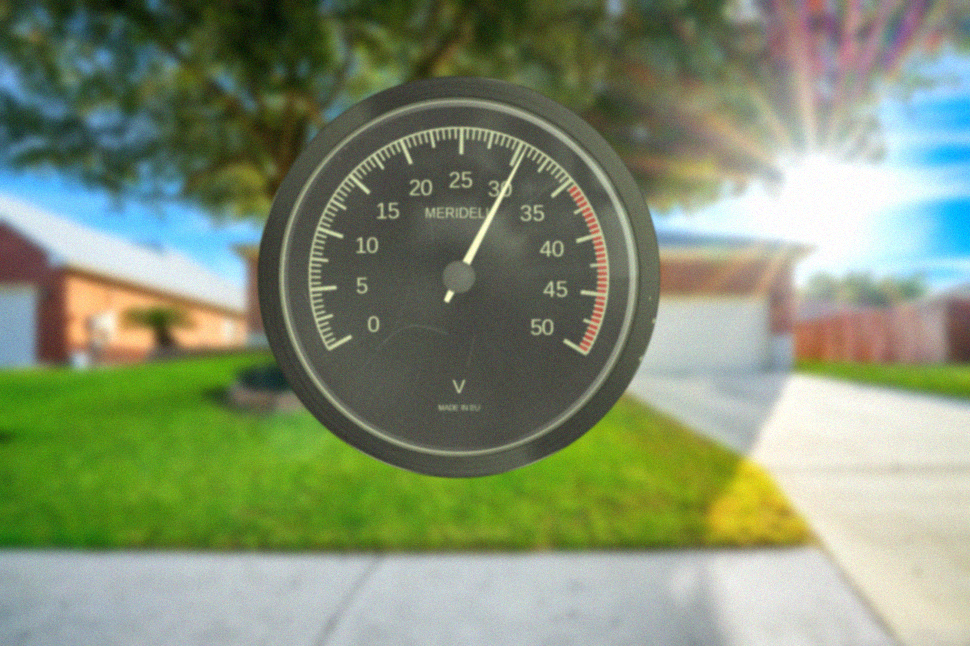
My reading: 30.5
